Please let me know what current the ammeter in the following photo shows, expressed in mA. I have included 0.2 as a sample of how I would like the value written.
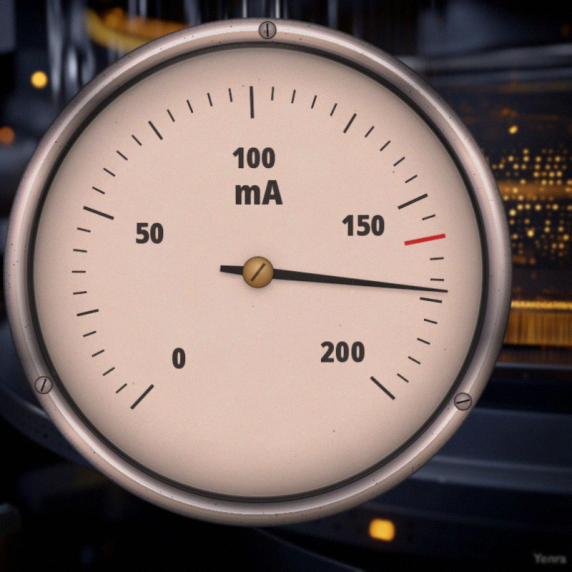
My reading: 172.5
